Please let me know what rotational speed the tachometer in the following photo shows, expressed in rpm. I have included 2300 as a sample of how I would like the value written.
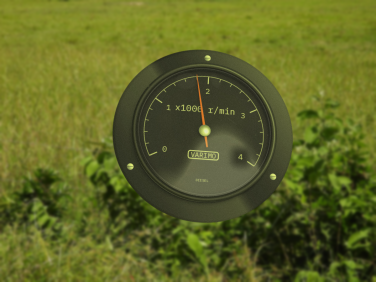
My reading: 1800
